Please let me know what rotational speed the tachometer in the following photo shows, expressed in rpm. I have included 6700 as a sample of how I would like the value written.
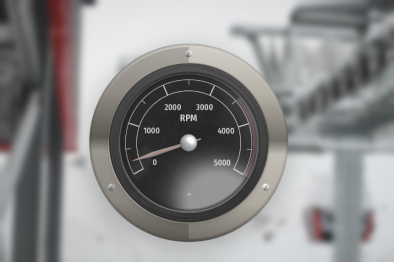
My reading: 250
